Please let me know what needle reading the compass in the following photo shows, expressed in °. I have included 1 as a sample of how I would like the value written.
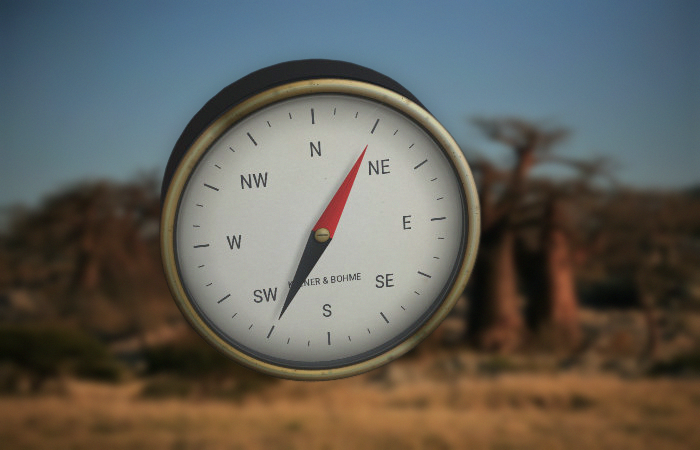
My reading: 30
